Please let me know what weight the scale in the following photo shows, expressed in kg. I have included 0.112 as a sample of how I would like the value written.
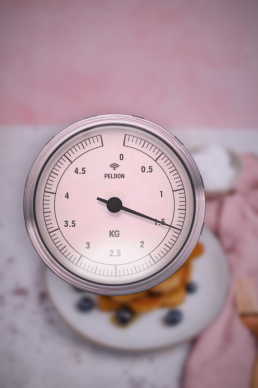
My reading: 1.5
